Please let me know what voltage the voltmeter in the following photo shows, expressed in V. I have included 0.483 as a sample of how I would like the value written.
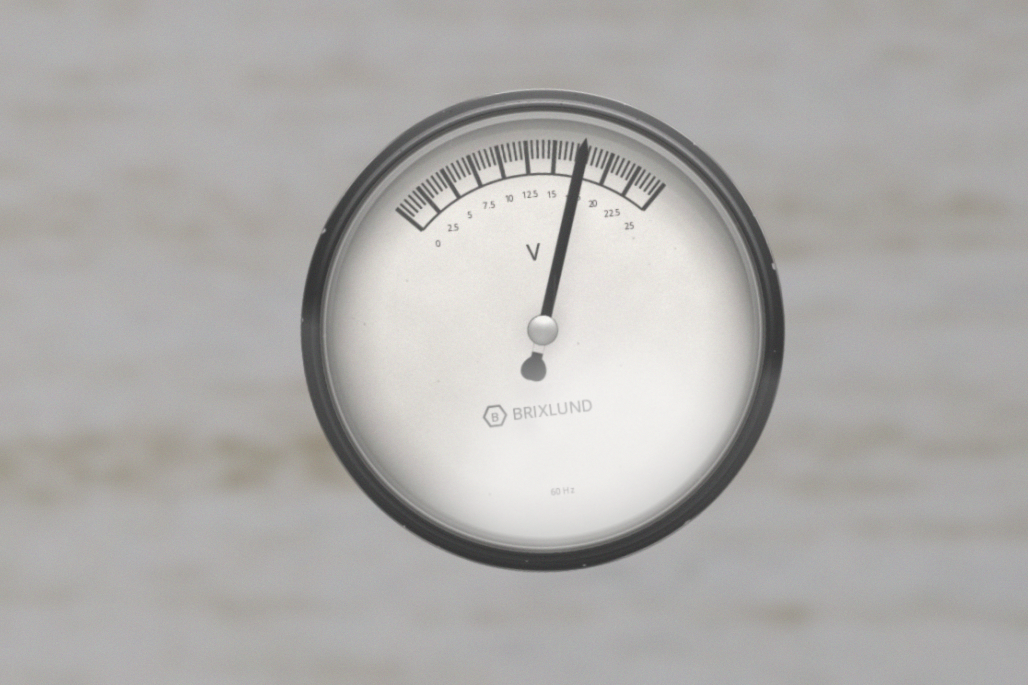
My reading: 17.5
